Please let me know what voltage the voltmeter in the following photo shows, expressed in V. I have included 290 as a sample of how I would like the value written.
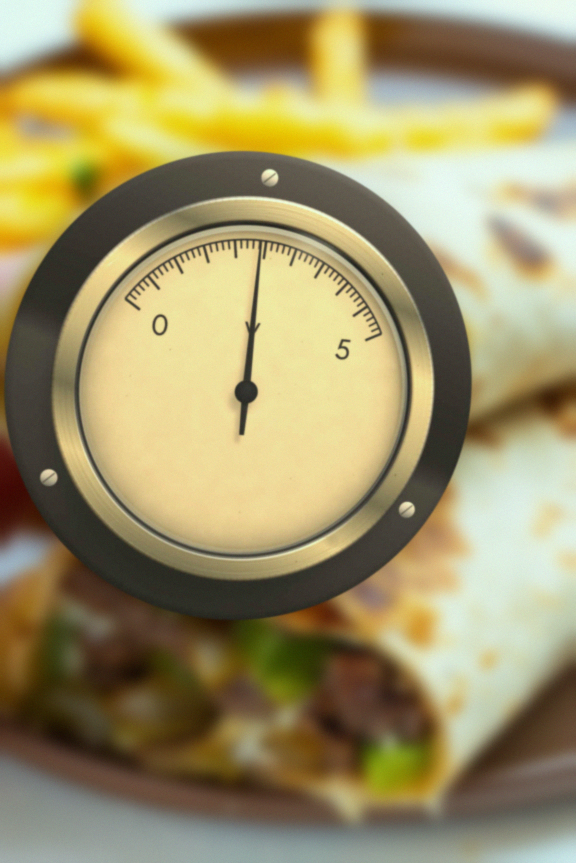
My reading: 2.4
